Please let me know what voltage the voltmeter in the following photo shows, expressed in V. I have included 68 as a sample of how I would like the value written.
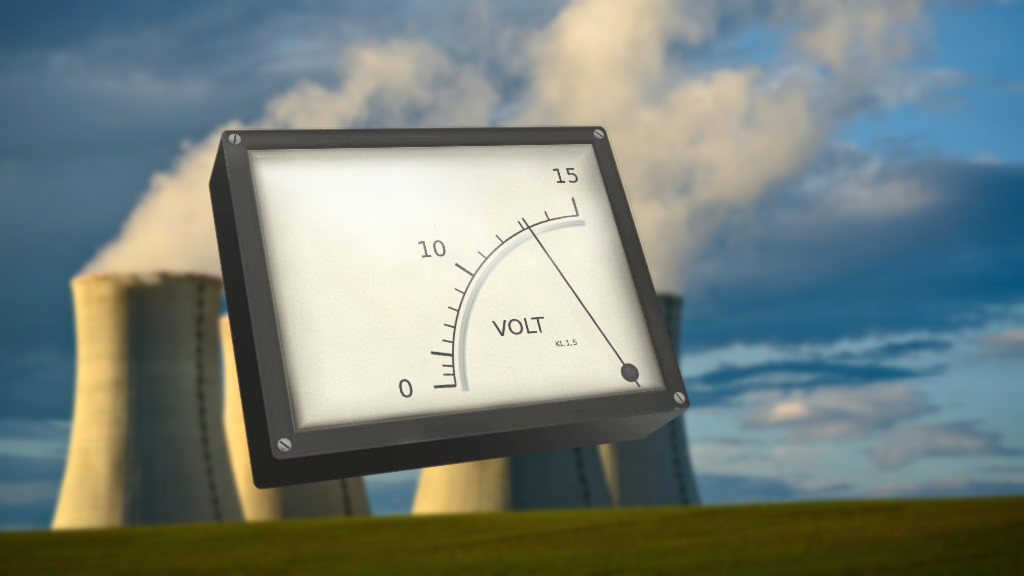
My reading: 13
